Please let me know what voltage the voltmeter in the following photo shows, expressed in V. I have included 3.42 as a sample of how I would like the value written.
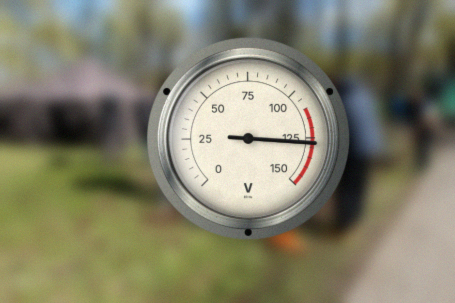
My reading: 127.5
